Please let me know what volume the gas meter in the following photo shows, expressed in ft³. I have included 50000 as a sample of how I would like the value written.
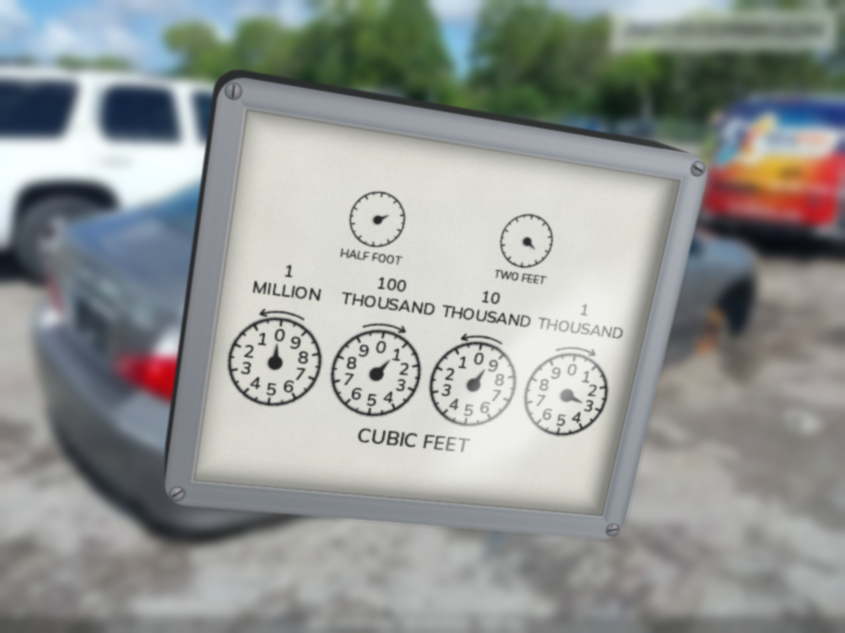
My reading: 9300
